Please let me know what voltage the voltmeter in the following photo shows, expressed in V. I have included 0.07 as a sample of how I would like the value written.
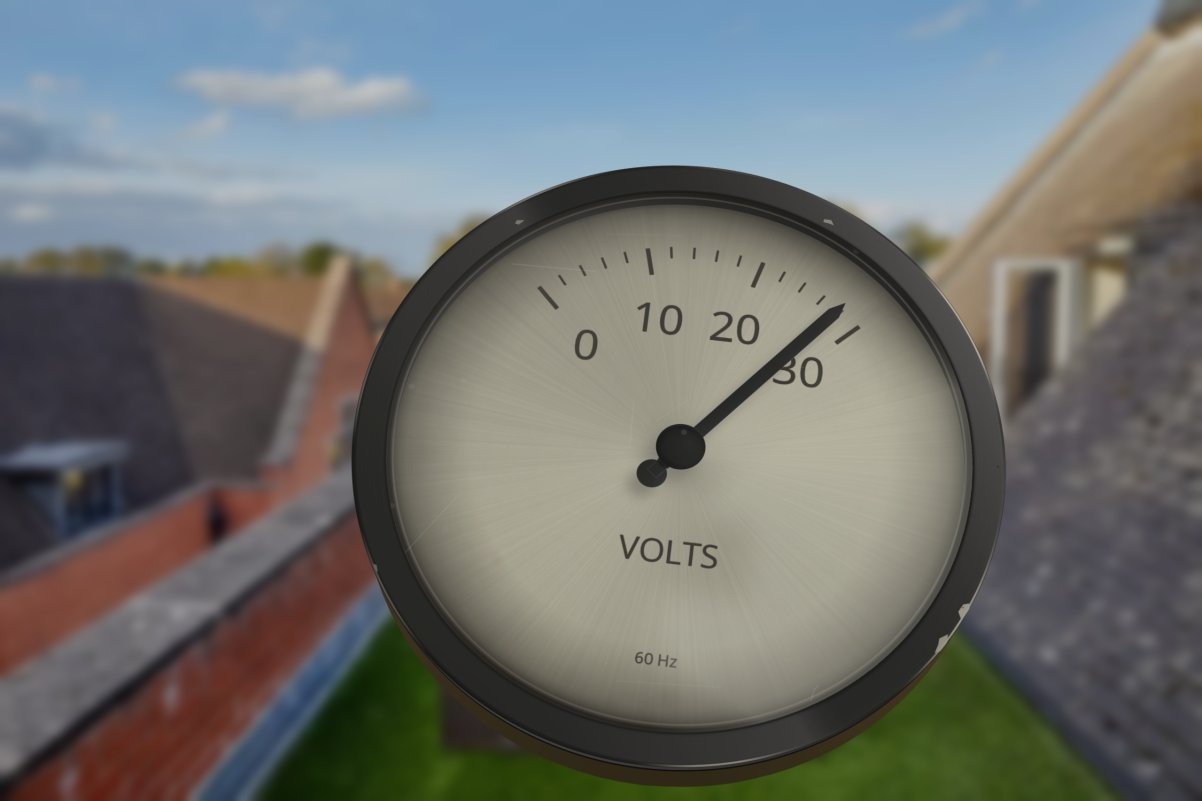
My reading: 28
